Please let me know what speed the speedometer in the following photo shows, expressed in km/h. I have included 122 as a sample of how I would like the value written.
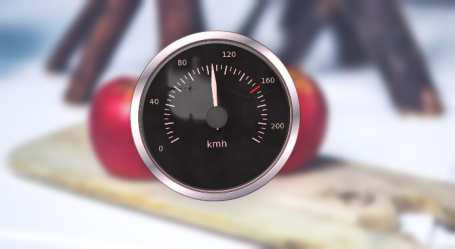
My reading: 105
